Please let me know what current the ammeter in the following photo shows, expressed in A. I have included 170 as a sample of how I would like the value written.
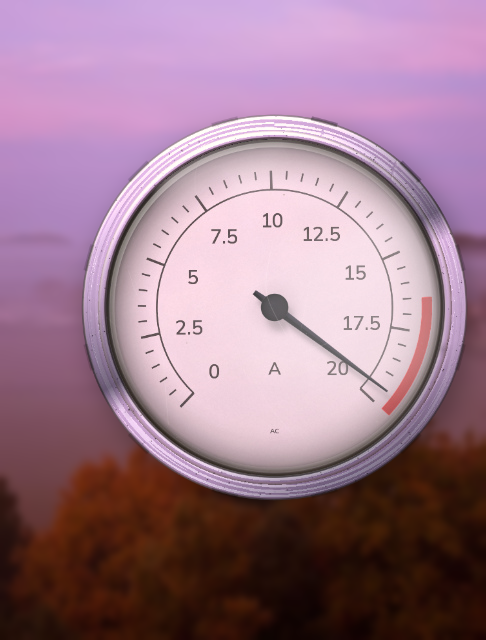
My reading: 19.5
